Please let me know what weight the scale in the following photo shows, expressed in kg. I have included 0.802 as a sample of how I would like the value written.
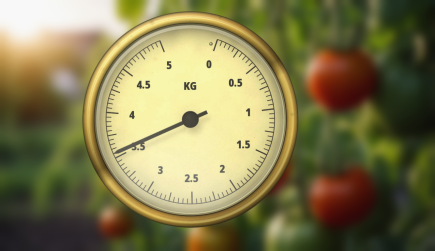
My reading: 3.55
